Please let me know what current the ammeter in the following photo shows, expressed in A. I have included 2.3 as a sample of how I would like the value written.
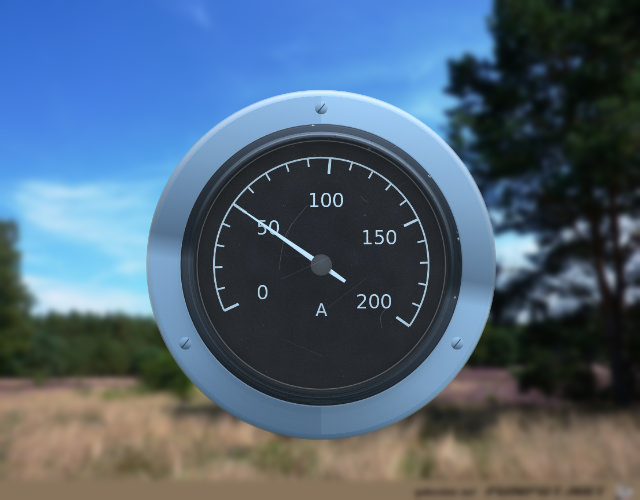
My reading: 50
